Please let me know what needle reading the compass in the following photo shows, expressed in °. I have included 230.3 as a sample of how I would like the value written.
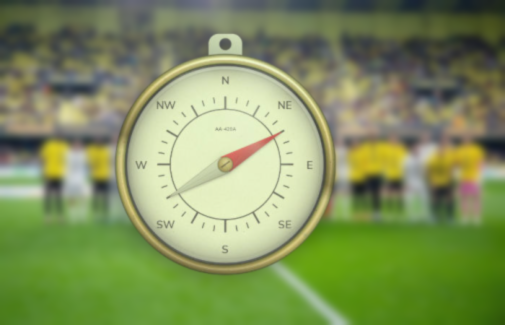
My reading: 60
